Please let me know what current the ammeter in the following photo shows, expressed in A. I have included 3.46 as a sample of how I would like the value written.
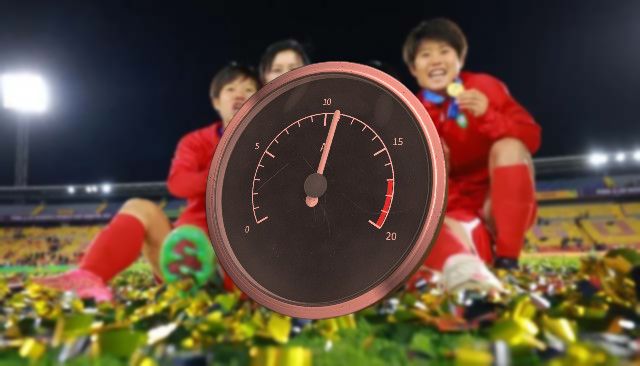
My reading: 11
